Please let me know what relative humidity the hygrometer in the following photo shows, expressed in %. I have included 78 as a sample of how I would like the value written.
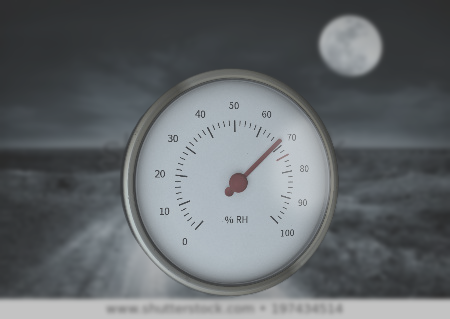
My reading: 68
